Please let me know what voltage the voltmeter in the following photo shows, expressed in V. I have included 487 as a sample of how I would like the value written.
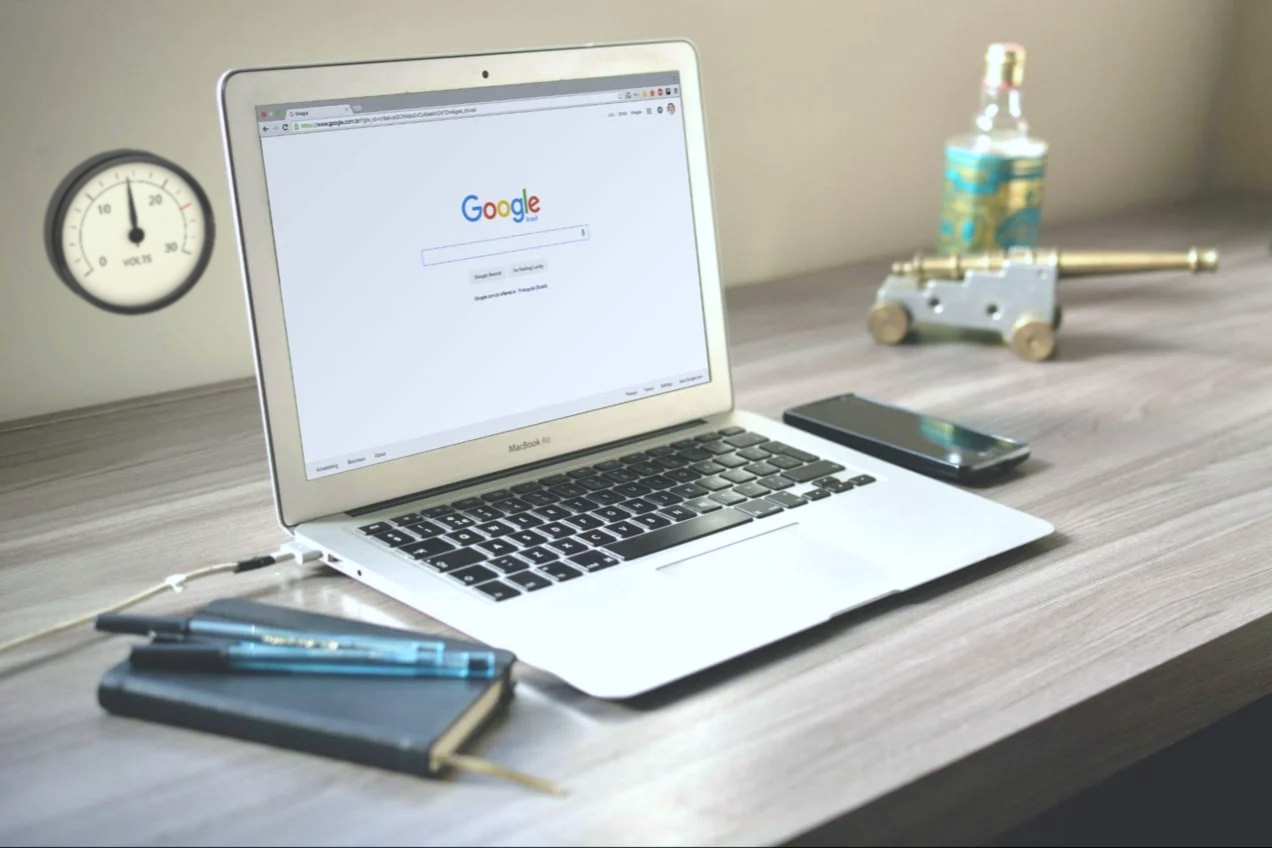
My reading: 15
